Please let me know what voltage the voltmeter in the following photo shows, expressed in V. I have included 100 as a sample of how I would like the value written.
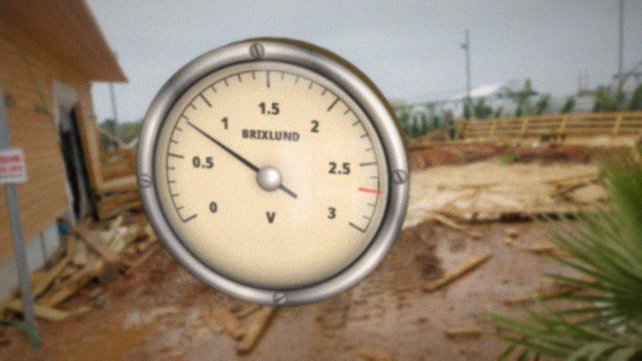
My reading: 0.8
